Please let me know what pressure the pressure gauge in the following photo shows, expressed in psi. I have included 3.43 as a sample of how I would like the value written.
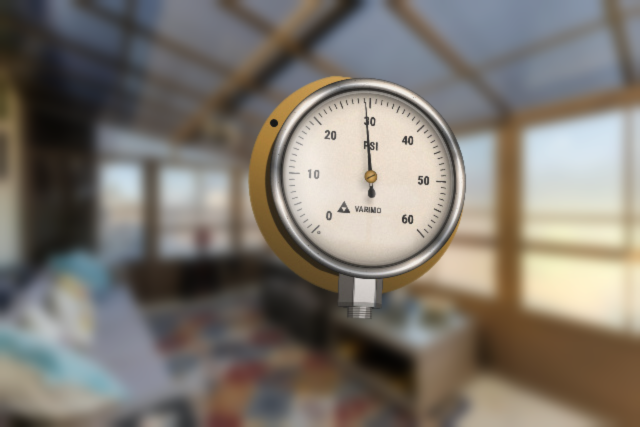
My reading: 29
